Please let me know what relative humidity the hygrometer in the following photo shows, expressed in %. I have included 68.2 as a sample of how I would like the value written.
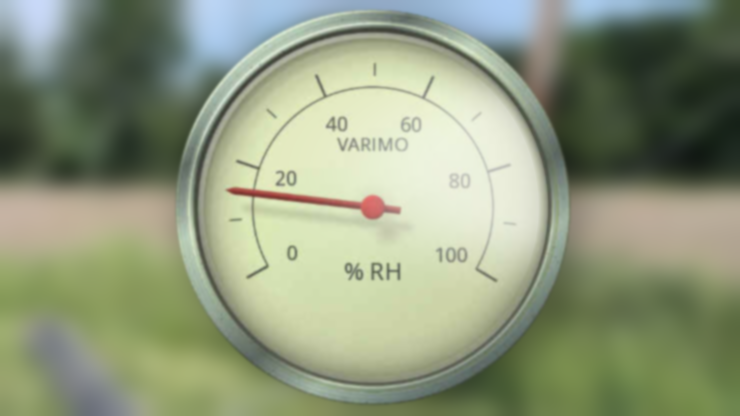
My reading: 15
